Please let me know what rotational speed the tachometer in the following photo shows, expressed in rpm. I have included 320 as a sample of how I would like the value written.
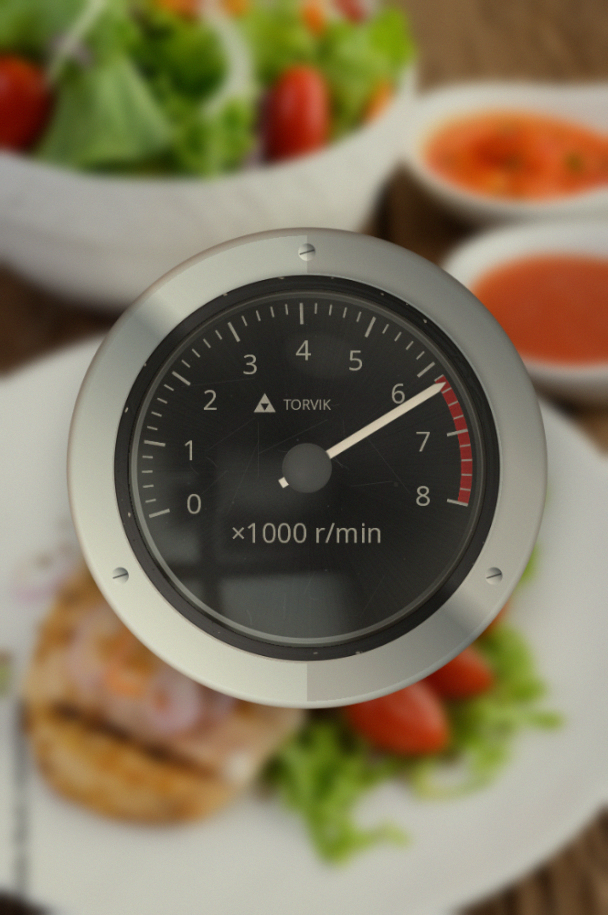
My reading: 6300
